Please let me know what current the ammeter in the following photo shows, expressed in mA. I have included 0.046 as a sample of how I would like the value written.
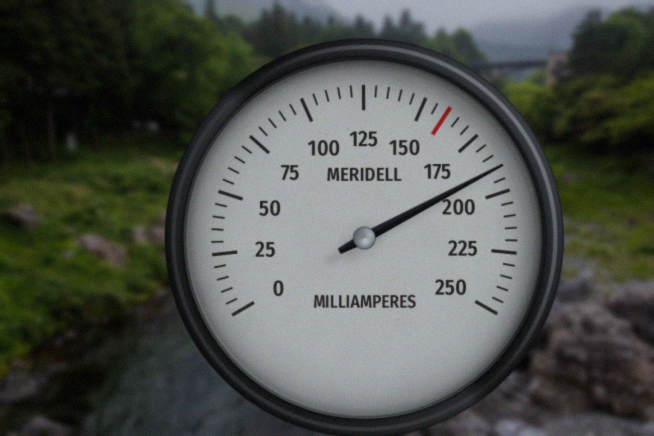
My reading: 190
